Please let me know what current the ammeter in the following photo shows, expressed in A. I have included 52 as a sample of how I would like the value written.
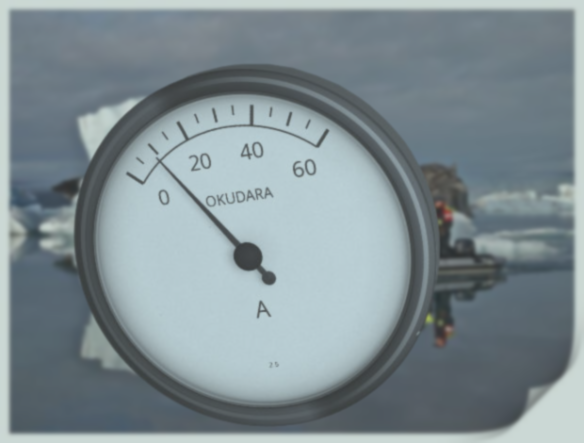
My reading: 10
